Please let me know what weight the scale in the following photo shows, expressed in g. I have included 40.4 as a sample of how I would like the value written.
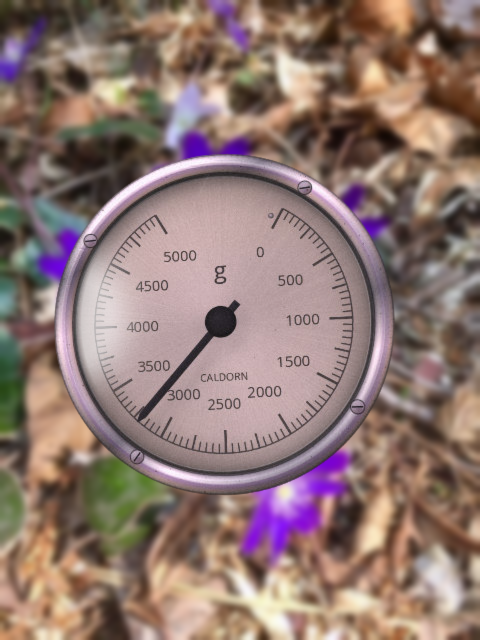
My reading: 3200
